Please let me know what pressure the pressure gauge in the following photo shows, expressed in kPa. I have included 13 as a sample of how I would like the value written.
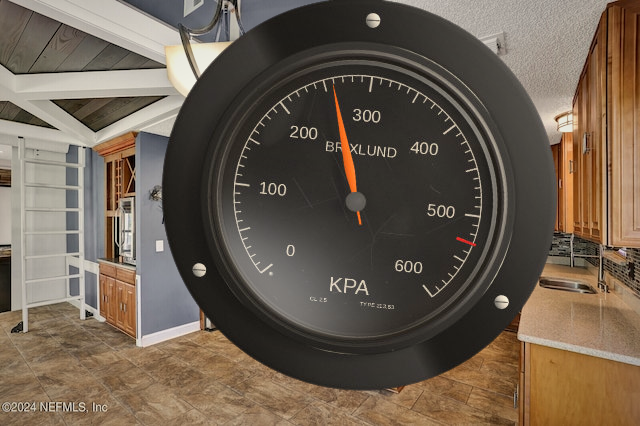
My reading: 260
